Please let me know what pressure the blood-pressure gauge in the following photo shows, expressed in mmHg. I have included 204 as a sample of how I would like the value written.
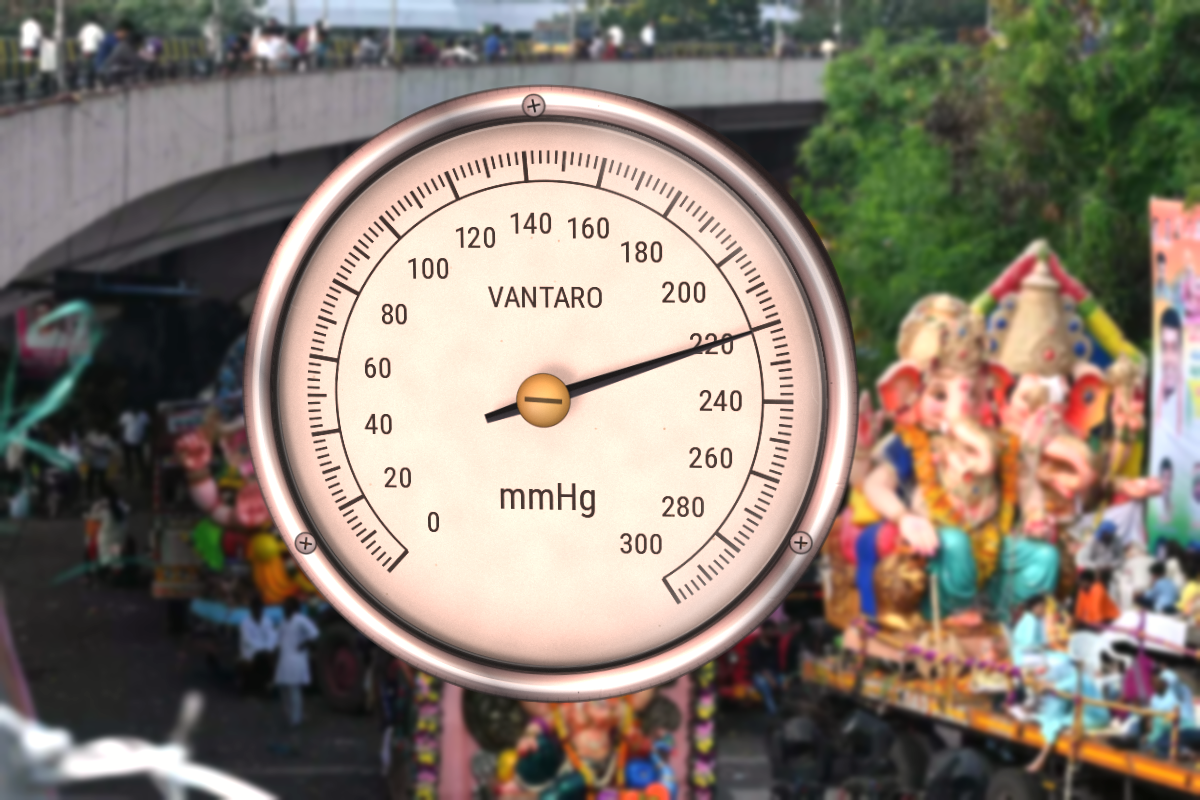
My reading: 220
